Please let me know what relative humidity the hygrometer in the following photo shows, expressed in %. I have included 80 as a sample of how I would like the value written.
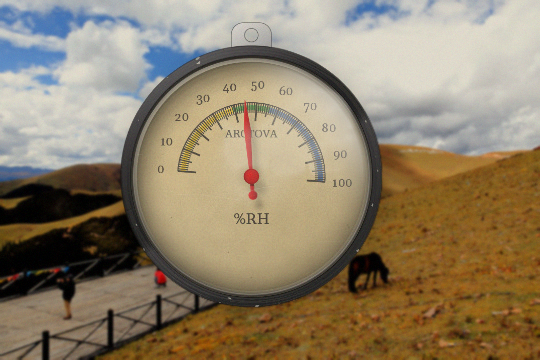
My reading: 45
